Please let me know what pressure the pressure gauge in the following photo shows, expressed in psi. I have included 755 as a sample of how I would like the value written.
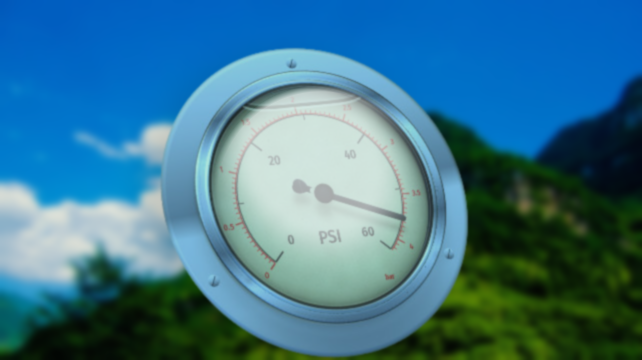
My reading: 55
